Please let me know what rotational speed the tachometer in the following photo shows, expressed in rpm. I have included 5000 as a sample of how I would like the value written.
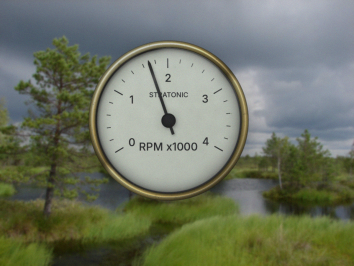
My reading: 1700
